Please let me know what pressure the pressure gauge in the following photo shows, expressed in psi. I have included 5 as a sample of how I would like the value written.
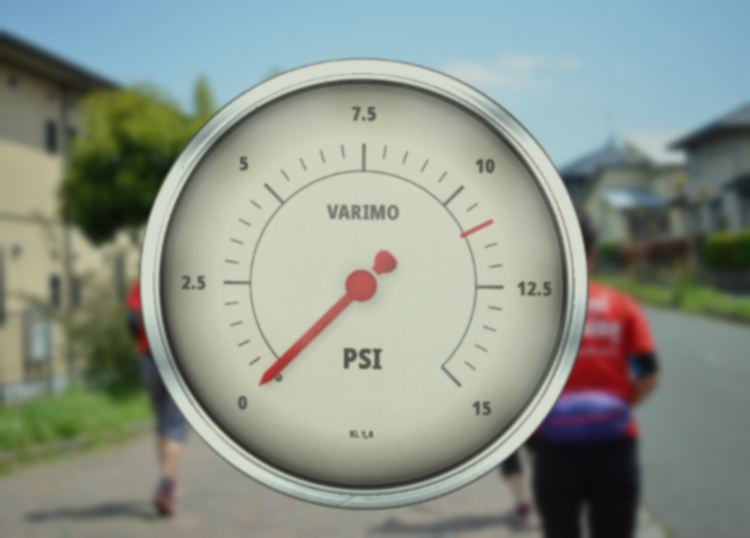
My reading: 0
